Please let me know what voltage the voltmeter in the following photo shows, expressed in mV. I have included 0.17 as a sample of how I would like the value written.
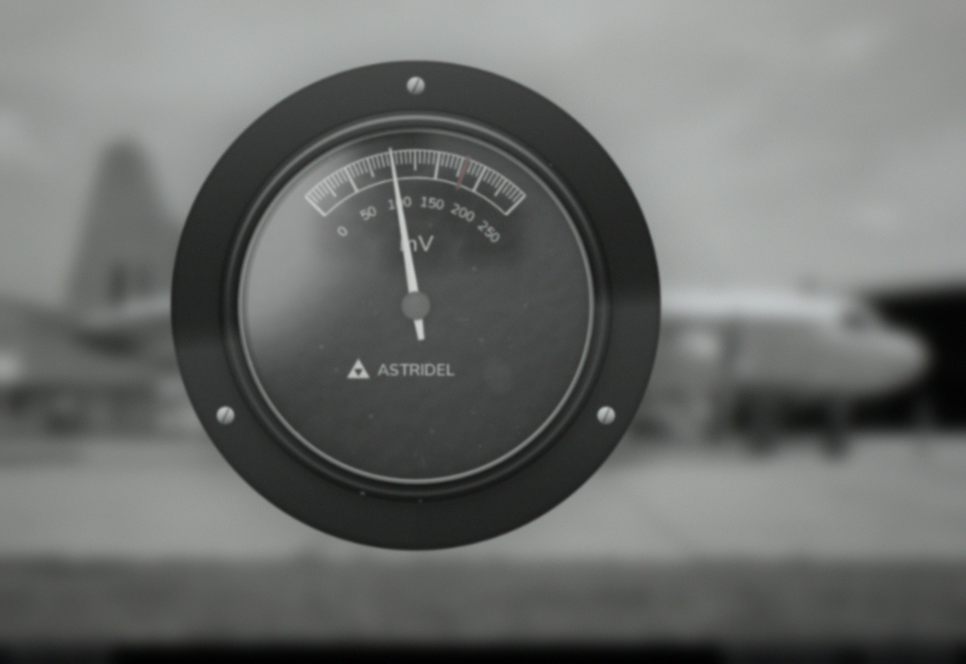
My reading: 100
